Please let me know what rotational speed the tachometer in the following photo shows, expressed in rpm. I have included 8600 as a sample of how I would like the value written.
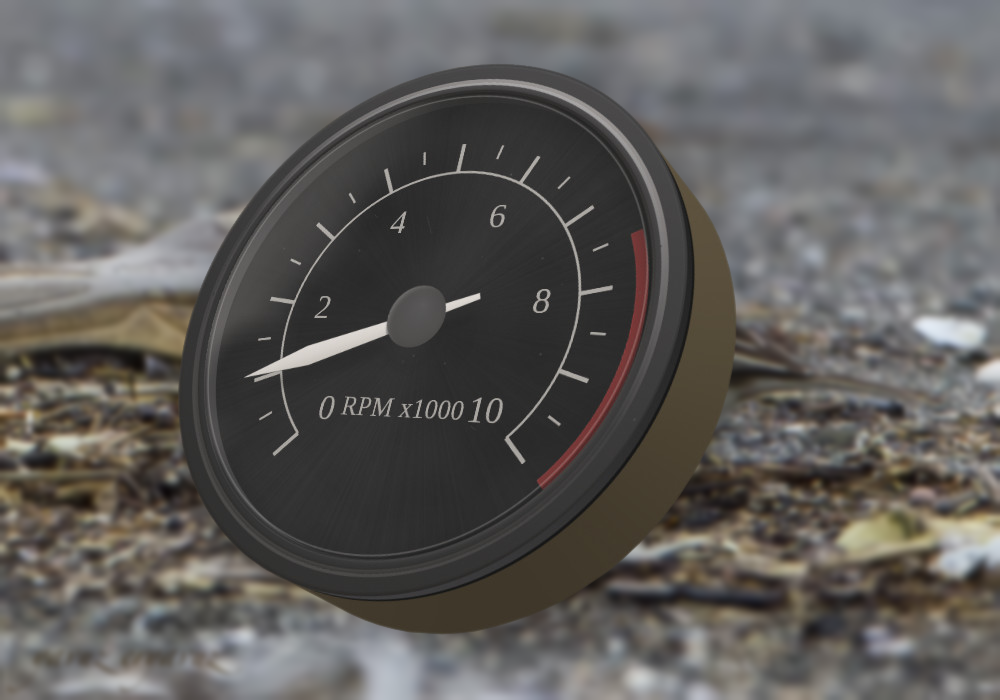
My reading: 1000
